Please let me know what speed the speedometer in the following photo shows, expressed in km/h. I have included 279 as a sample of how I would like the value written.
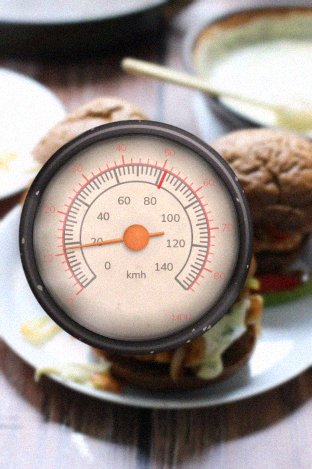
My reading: 18
